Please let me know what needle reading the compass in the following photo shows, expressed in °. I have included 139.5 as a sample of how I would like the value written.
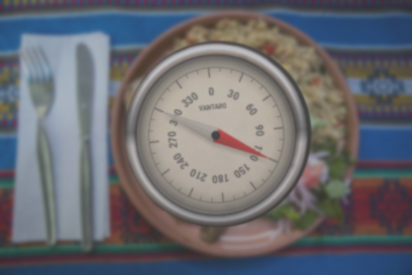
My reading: 120
